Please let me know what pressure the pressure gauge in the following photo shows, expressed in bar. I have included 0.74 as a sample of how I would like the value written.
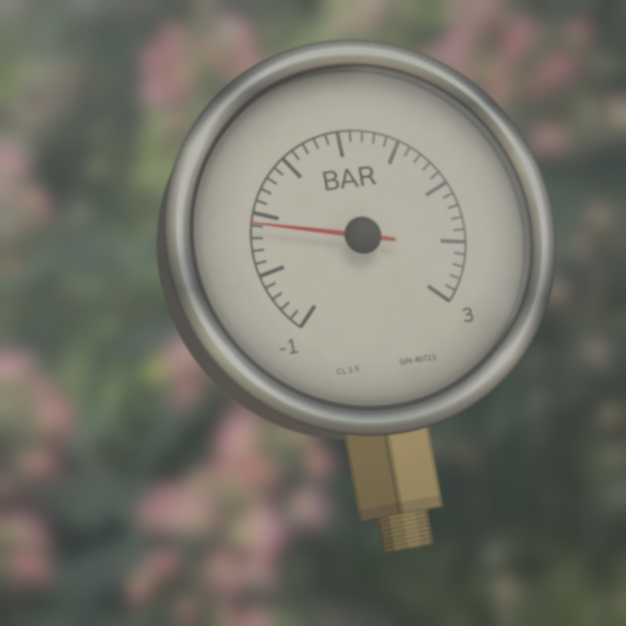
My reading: -0.1
